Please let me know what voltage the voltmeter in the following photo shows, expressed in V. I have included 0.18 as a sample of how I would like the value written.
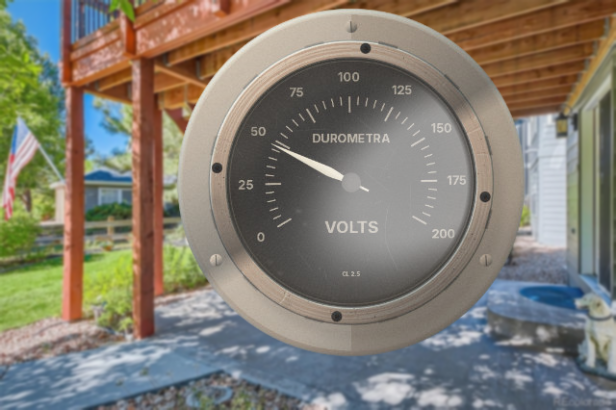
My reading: 47.5
